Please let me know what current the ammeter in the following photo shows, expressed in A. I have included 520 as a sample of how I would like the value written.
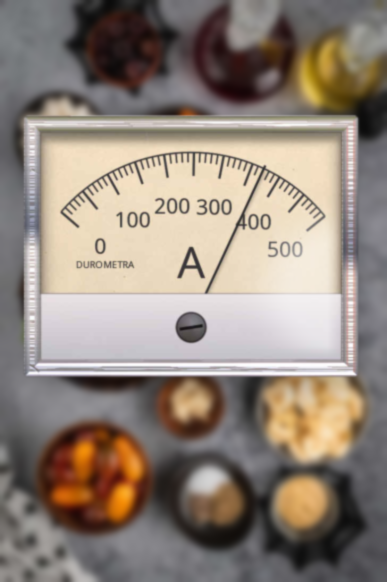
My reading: 370
